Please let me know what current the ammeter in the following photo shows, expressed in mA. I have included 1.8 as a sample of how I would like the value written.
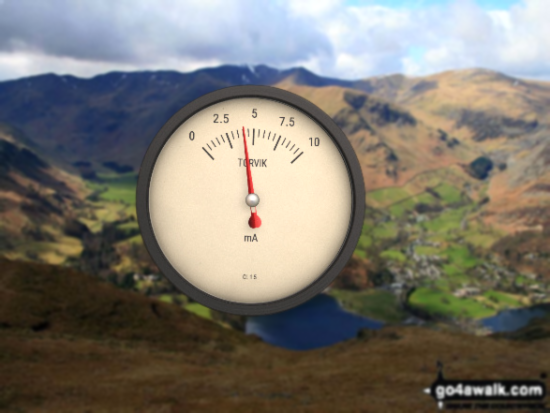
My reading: 4
